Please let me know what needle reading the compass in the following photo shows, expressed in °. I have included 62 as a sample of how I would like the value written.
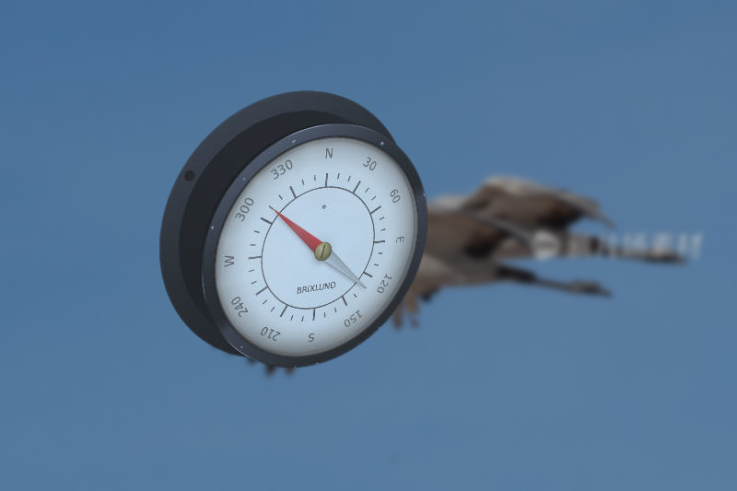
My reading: 310
